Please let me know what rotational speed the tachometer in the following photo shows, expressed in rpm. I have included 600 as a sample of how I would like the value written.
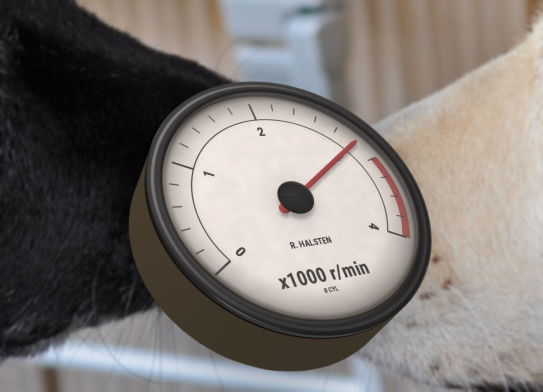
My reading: 3000
